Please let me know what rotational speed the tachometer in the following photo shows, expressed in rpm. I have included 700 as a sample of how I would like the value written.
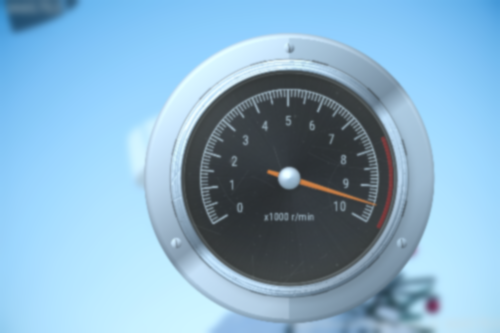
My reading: 9500
